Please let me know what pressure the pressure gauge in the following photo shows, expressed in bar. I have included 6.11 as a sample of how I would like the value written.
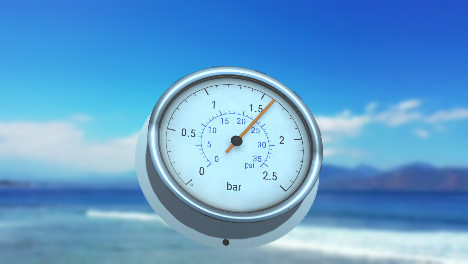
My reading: 1.6
